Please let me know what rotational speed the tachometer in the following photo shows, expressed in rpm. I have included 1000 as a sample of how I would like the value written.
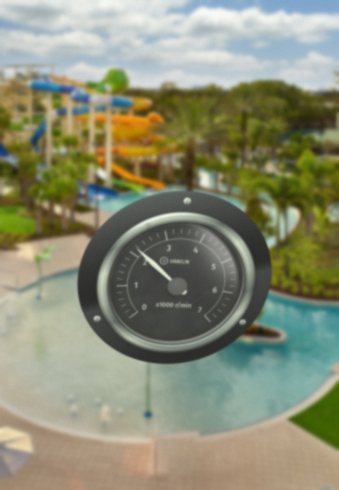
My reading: 2200
